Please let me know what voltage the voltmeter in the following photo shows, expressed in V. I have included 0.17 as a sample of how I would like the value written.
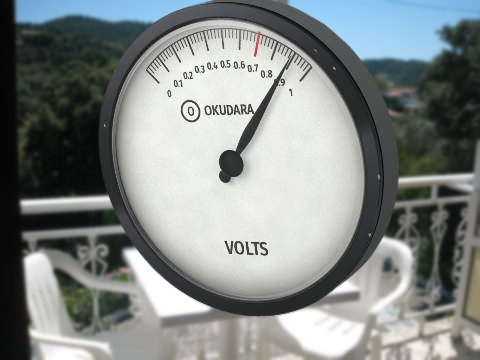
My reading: 0.9
